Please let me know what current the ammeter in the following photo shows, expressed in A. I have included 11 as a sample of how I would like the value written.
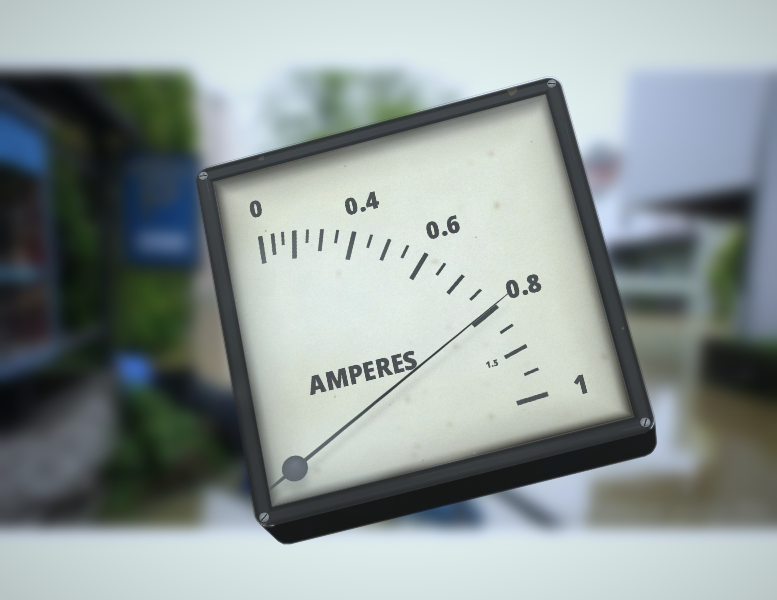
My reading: 0.8
